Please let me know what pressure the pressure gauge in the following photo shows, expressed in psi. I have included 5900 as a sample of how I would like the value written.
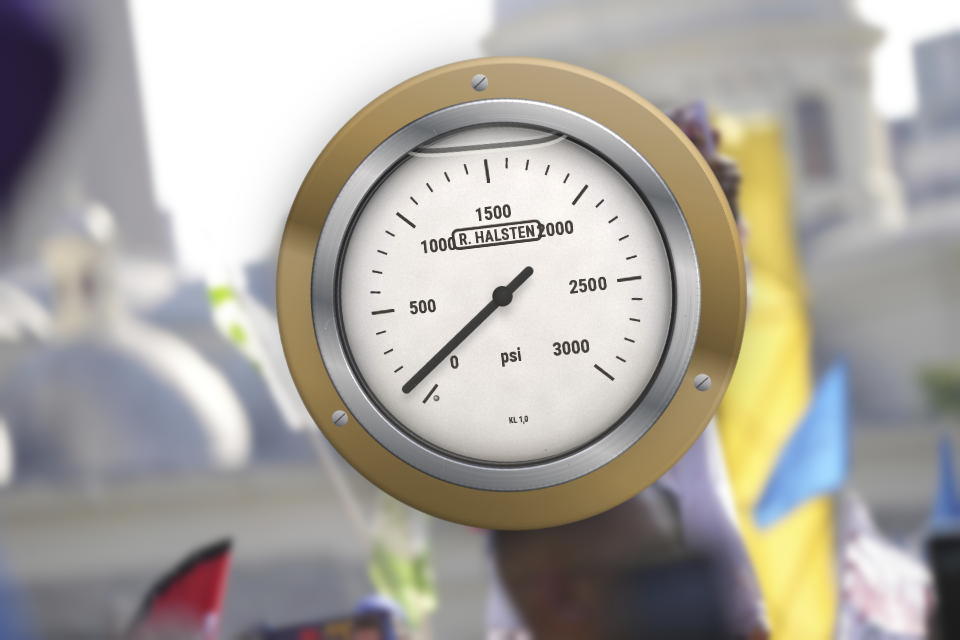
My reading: 100
